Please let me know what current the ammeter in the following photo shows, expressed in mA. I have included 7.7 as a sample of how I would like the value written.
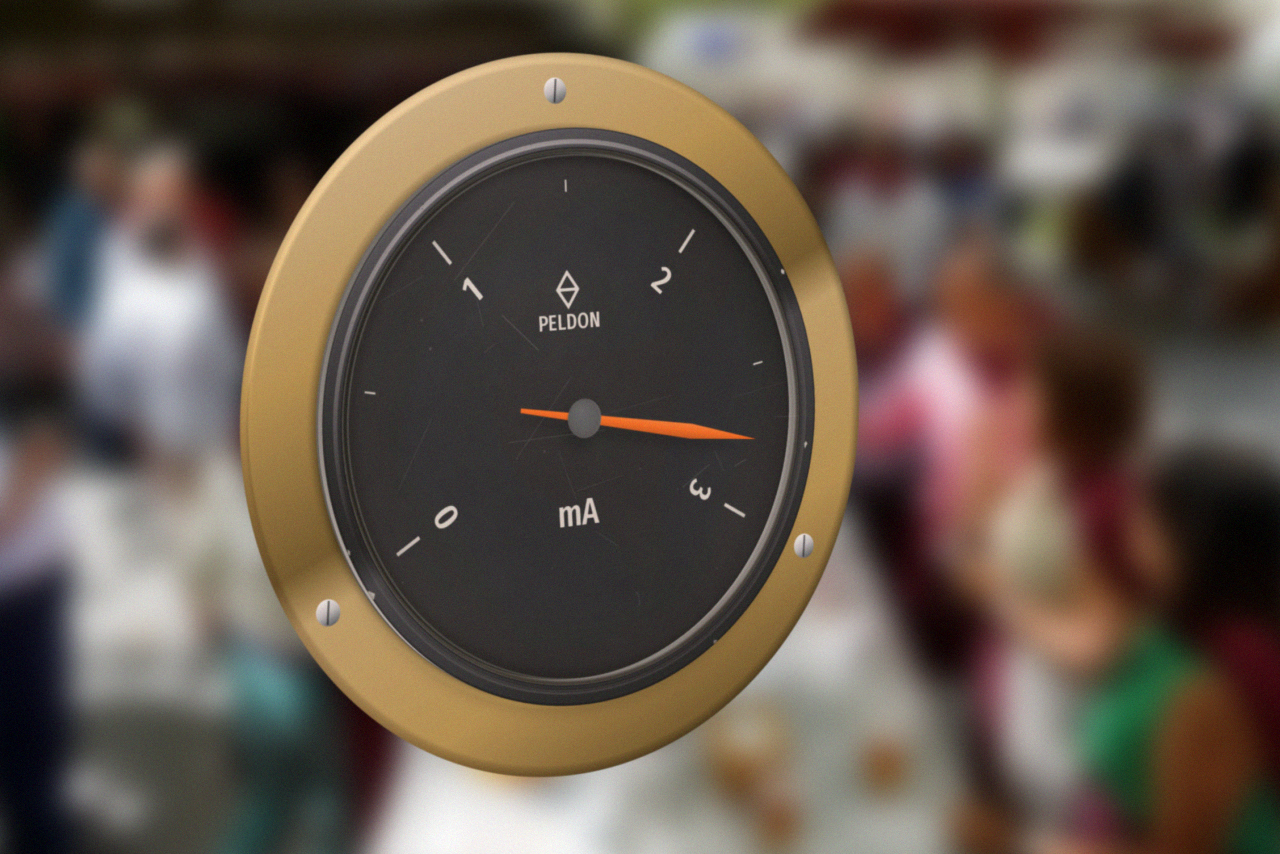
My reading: 2.75
